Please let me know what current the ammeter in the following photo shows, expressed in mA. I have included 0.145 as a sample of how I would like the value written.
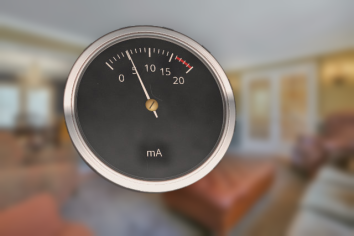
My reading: 5
